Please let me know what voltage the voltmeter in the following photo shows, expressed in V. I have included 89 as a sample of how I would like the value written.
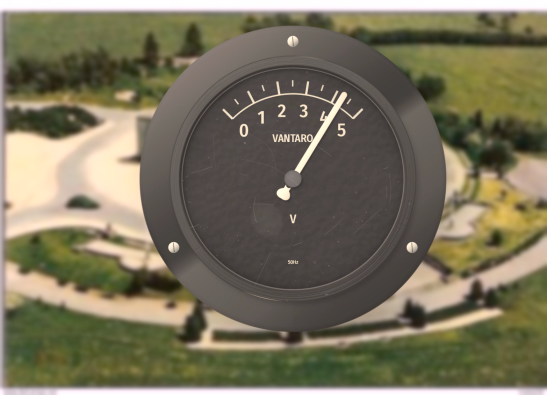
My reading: 4.25
